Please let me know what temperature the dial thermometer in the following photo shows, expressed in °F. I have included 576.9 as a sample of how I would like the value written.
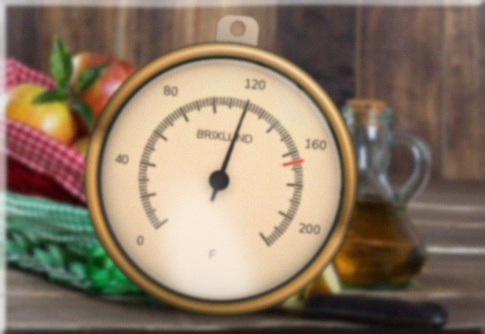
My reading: 120
